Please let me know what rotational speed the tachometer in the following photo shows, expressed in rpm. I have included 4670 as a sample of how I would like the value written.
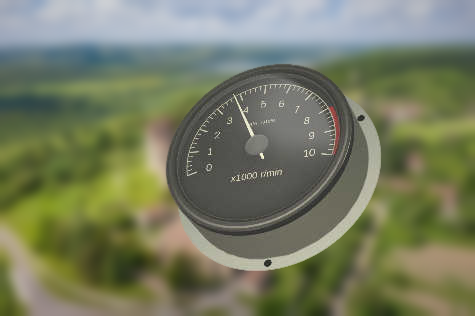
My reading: 3800
